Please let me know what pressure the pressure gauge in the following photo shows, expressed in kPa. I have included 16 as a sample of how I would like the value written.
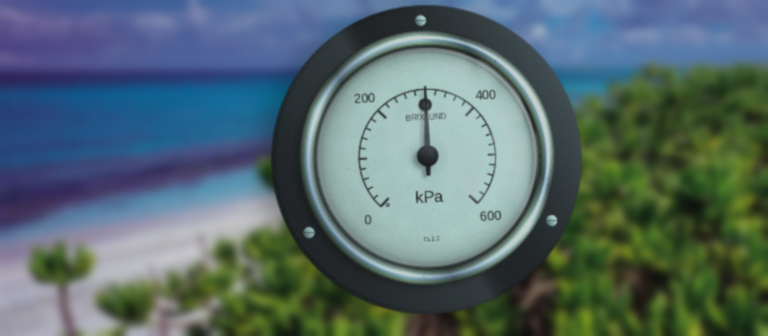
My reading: 300
